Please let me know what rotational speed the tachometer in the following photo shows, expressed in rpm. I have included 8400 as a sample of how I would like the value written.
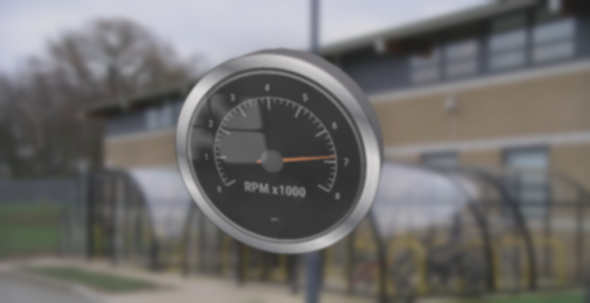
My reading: 6800
